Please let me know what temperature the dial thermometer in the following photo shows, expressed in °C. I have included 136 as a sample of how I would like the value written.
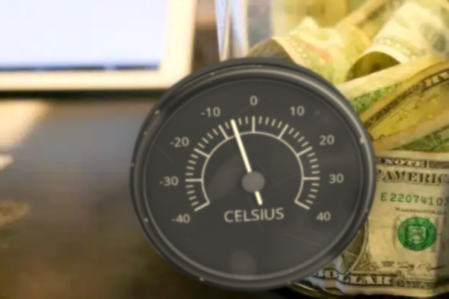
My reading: -6
